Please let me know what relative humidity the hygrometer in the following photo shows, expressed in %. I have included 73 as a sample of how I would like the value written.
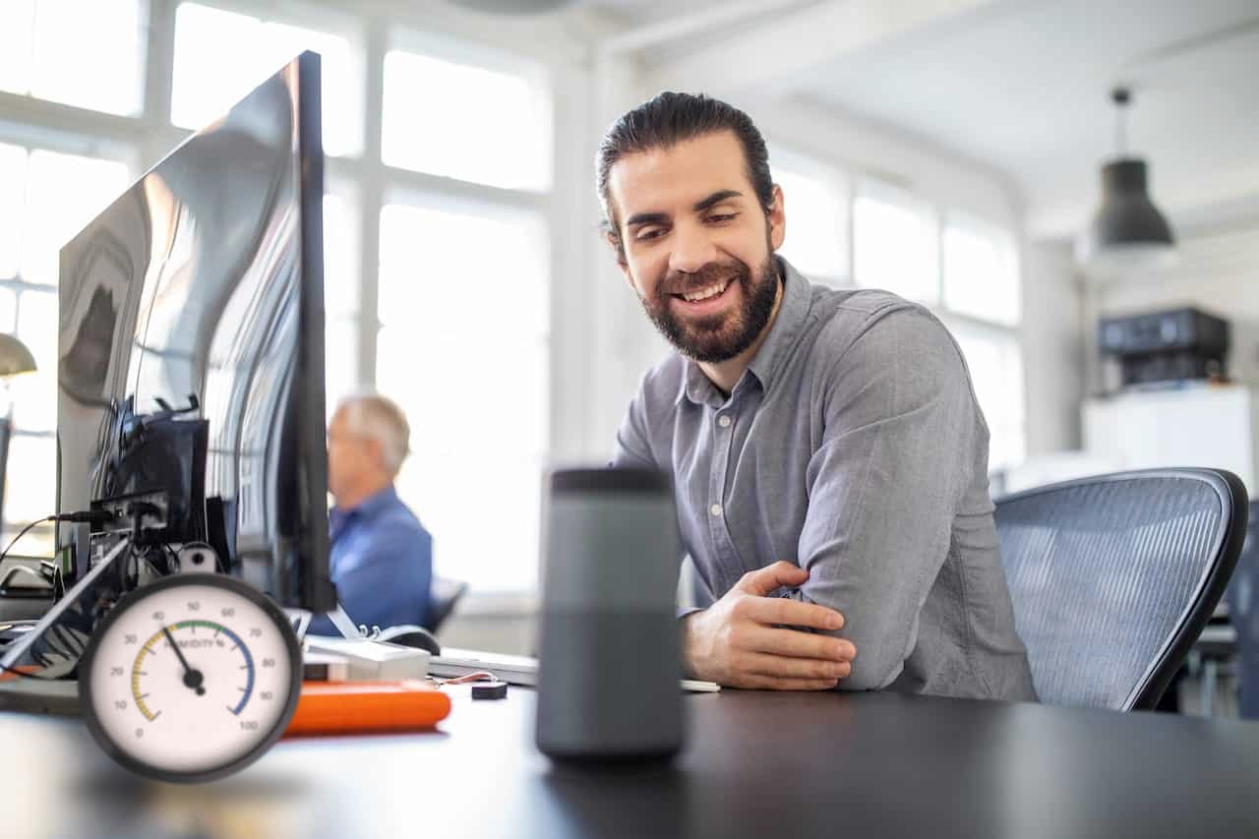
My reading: 40
